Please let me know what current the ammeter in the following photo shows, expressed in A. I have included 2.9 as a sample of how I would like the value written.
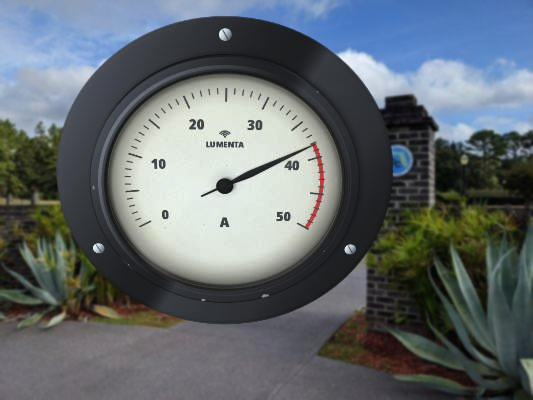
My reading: 38
